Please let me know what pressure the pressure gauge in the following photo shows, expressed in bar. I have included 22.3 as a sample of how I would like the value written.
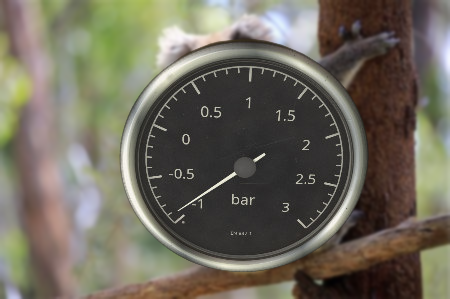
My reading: -0.9
